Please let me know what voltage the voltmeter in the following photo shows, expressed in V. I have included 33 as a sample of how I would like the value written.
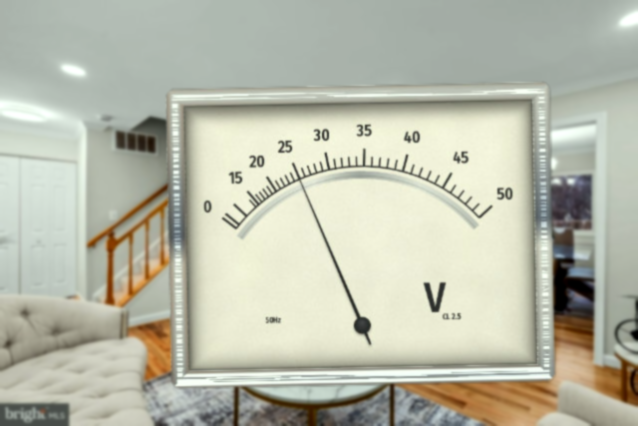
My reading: 25
